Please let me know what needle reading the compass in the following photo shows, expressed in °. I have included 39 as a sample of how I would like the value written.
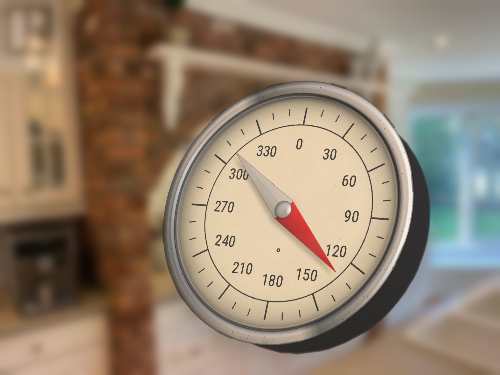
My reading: 130
